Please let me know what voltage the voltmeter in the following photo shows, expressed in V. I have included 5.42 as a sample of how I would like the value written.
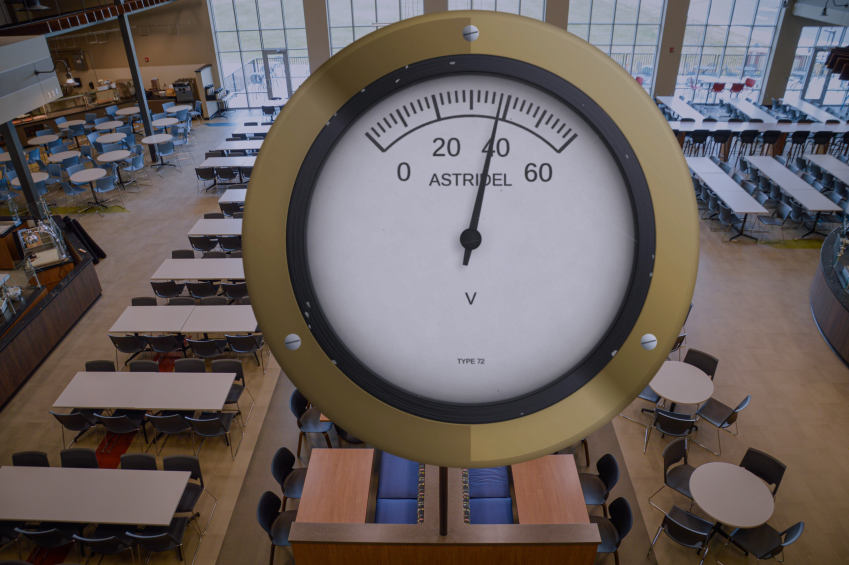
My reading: 38
